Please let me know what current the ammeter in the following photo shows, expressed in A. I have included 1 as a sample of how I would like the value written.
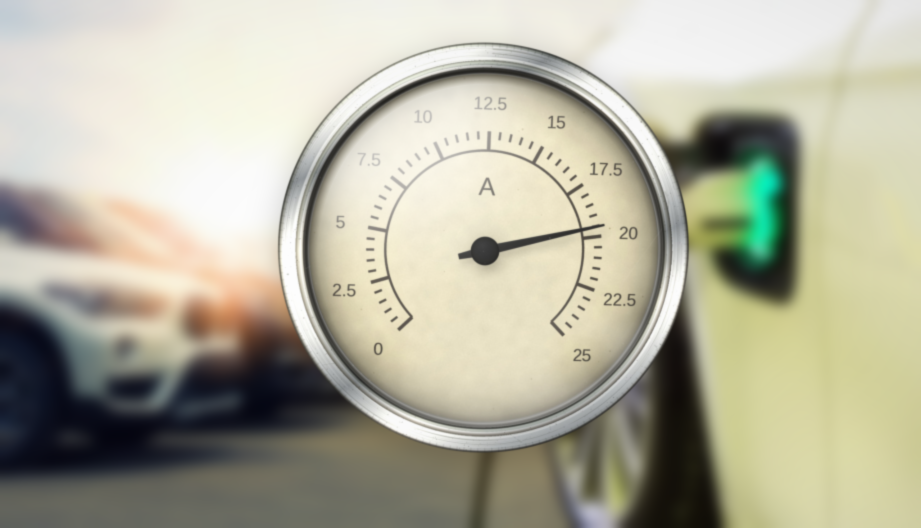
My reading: 19.5
